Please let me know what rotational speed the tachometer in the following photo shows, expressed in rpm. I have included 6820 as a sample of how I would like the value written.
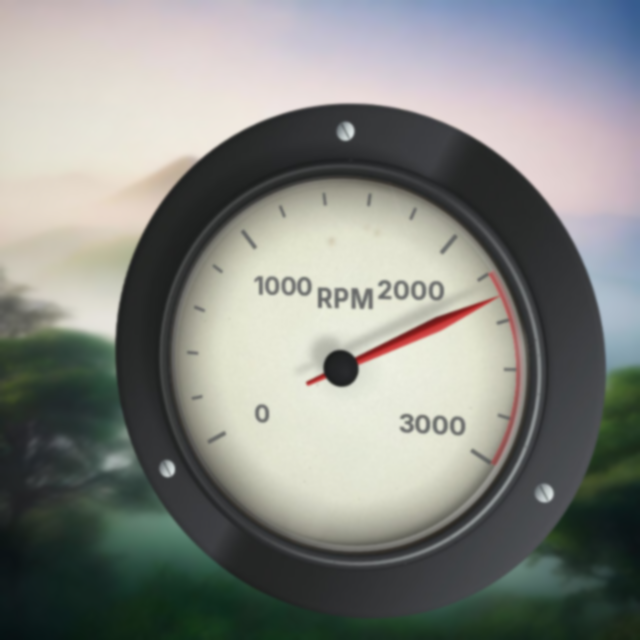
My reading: 2300
